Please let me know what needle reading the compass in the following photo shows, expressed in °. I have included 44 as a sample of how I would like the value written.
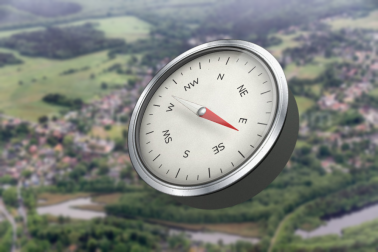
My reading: 105
